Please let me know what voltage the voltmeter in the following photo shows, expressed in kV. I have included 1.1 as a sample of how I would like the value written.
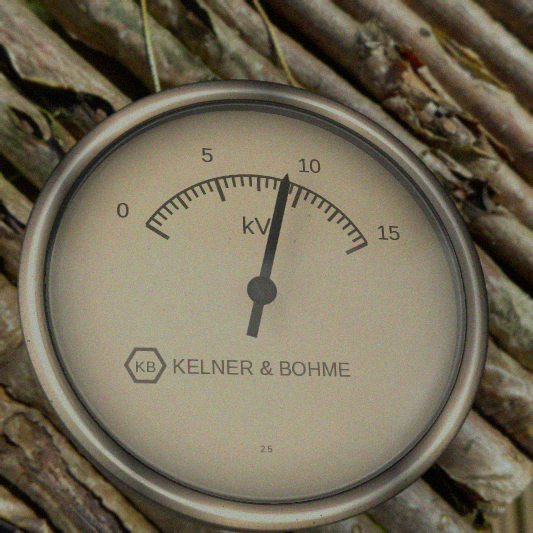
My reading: 9
